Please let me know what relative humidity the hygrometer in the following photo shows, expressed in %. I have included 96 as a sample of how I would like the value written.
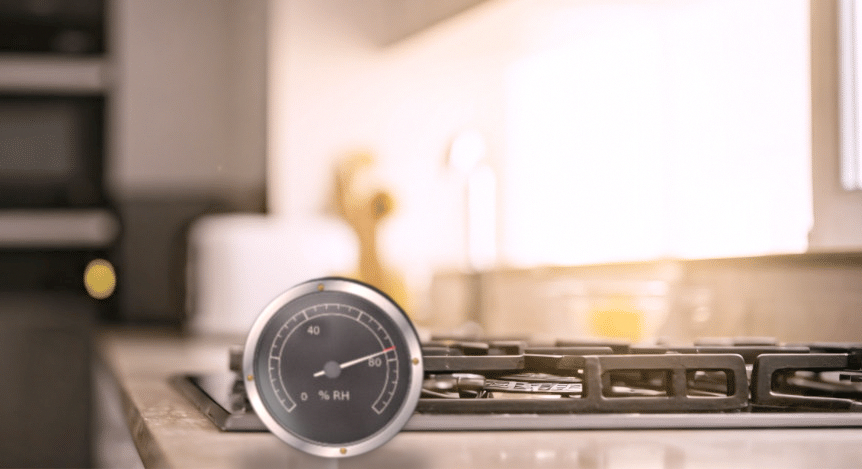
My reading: 76
